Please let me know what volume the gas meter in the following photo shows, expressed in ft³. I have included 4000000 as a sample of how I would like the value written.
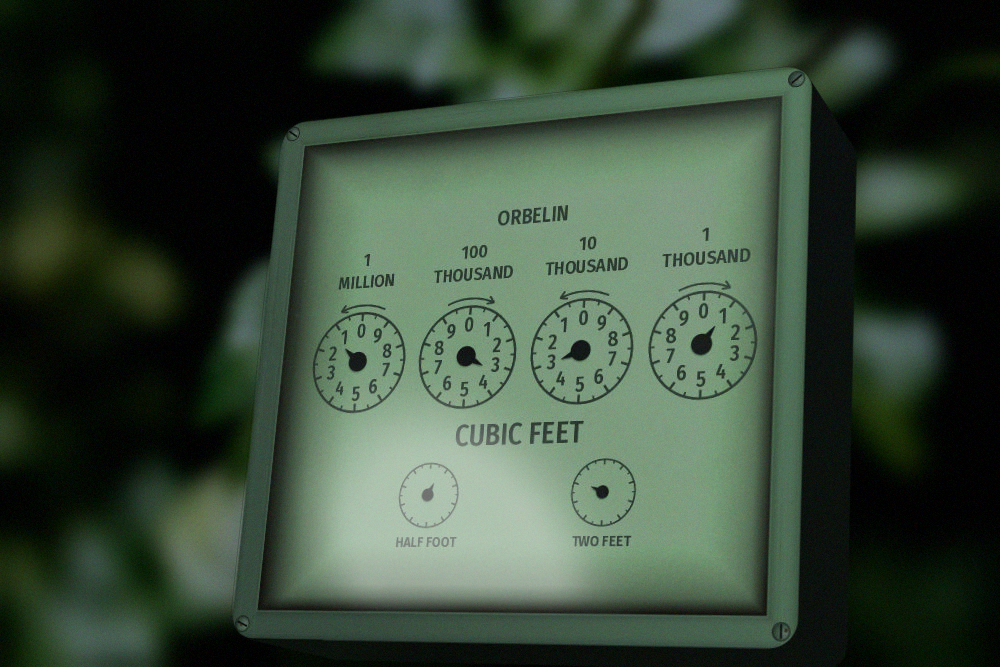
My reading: 133100
